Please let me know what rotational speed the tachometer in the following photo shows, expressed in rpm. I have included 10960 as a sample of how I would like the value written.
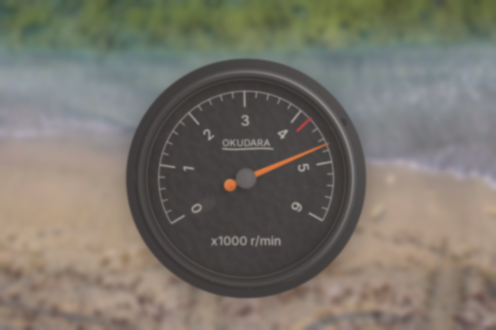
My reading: 4700
